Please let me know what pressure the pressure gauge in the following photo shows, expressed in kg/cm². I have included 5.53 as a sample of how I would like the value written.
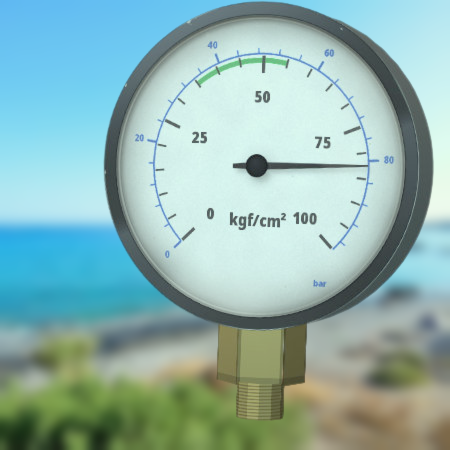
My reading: 82.5
